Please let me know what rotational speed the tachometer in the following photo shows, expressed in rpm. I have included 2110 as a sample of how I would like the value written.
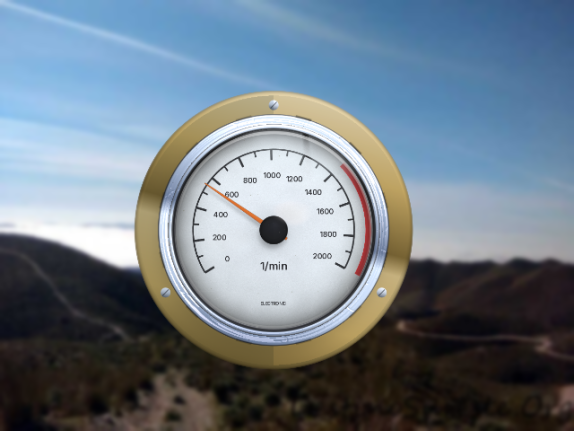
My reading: 550
